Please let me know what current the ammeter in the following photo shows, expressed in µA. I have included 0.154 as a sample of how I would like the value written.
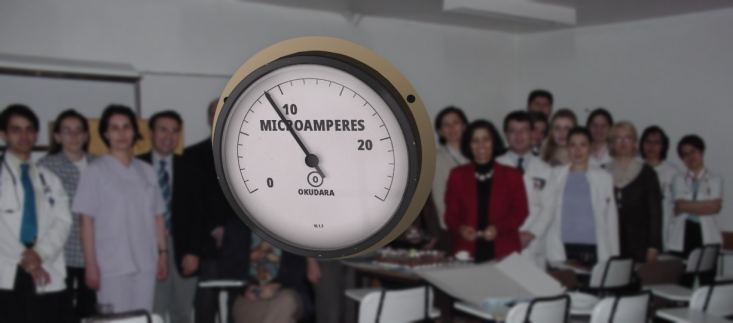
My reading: 9
